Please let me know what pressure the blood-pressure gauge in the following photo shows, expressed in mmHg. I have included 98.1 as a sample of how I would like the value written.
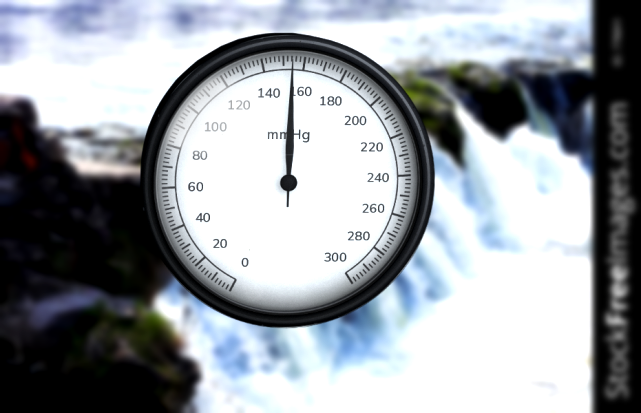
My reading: 154
